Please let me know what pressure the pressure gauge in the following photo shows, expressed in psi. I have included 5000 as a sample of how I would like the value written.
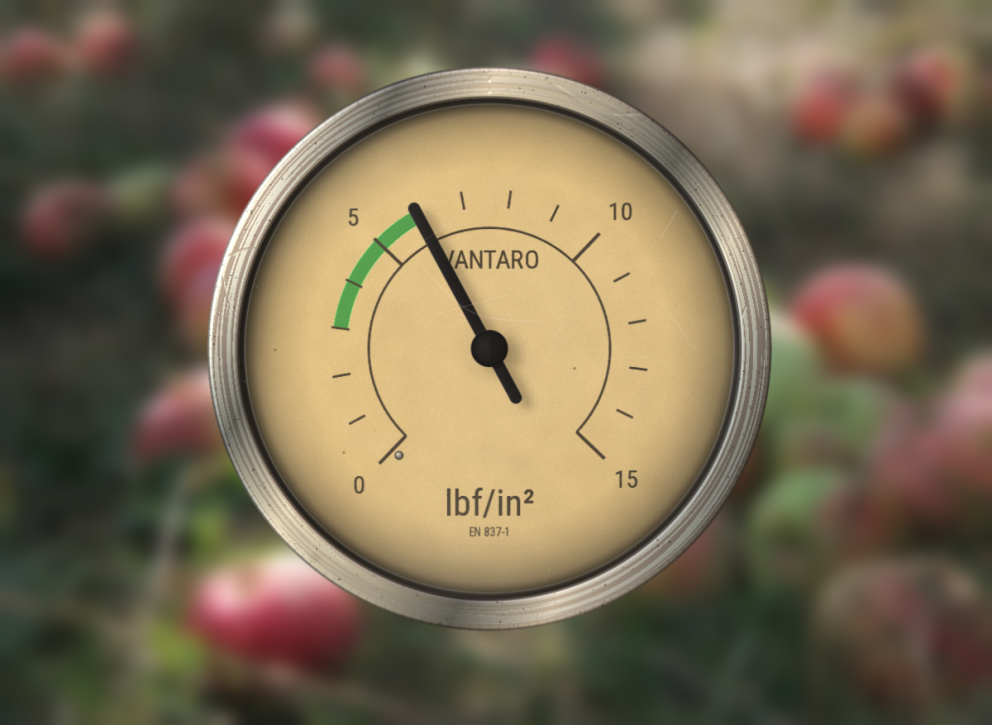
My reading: 6
